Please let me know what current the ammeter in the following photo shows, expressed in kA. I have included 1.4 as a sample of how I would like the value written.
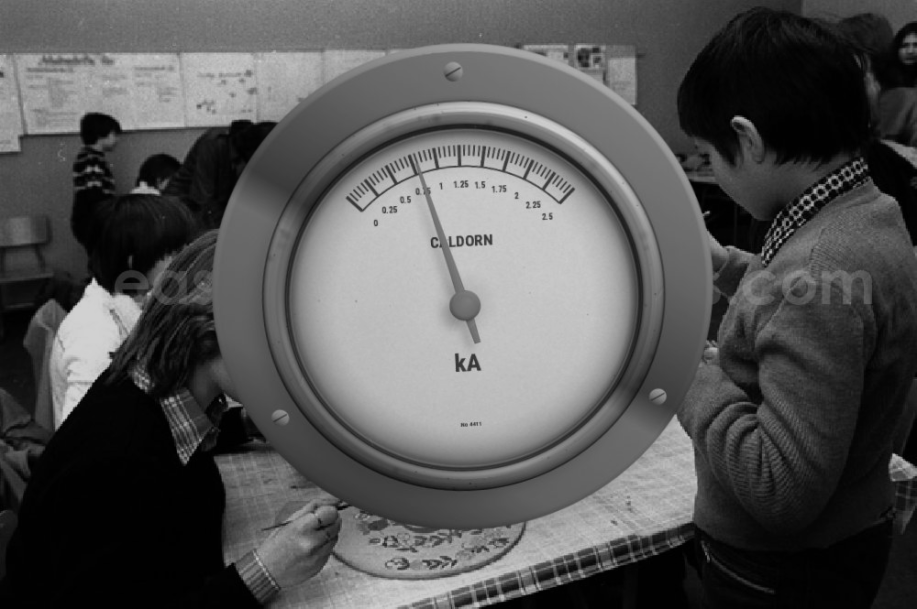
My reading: 0.8
